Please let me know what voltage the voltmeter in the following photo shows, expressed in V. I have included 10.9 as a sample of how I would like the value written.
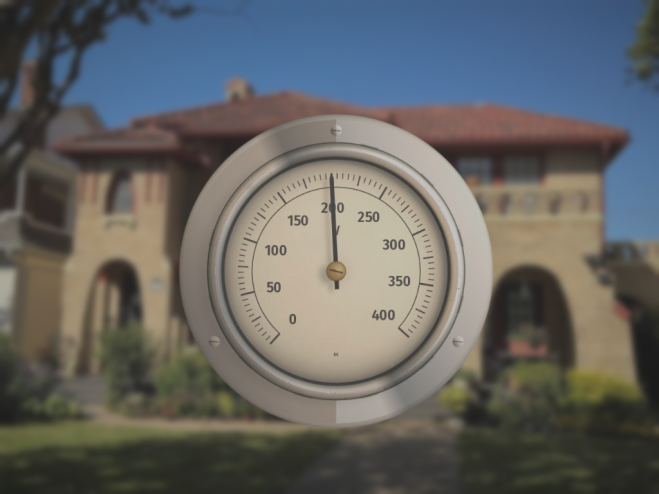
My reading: 200
